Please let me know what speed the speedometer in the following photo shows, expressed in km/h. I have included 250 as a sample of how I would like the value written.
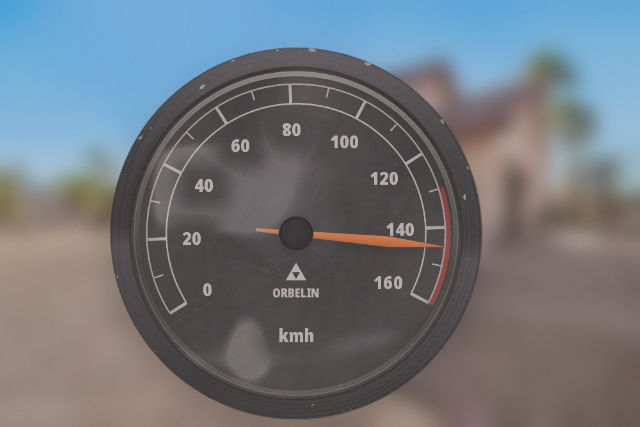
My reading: 145
